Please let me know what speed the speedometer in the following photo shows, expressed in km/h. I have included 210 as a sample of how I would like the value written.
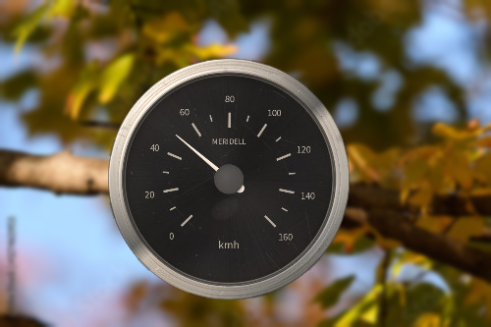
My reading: 50
